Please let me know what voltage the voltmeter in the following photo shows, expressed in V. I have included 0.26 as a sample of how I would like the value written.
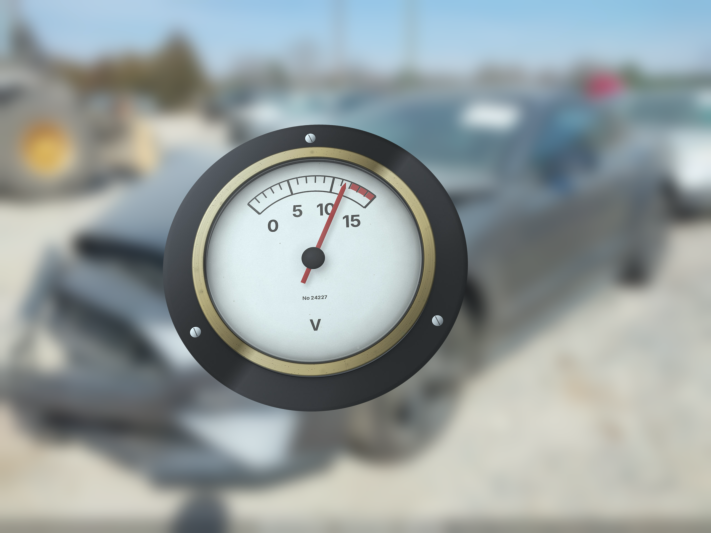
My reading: 11.5
